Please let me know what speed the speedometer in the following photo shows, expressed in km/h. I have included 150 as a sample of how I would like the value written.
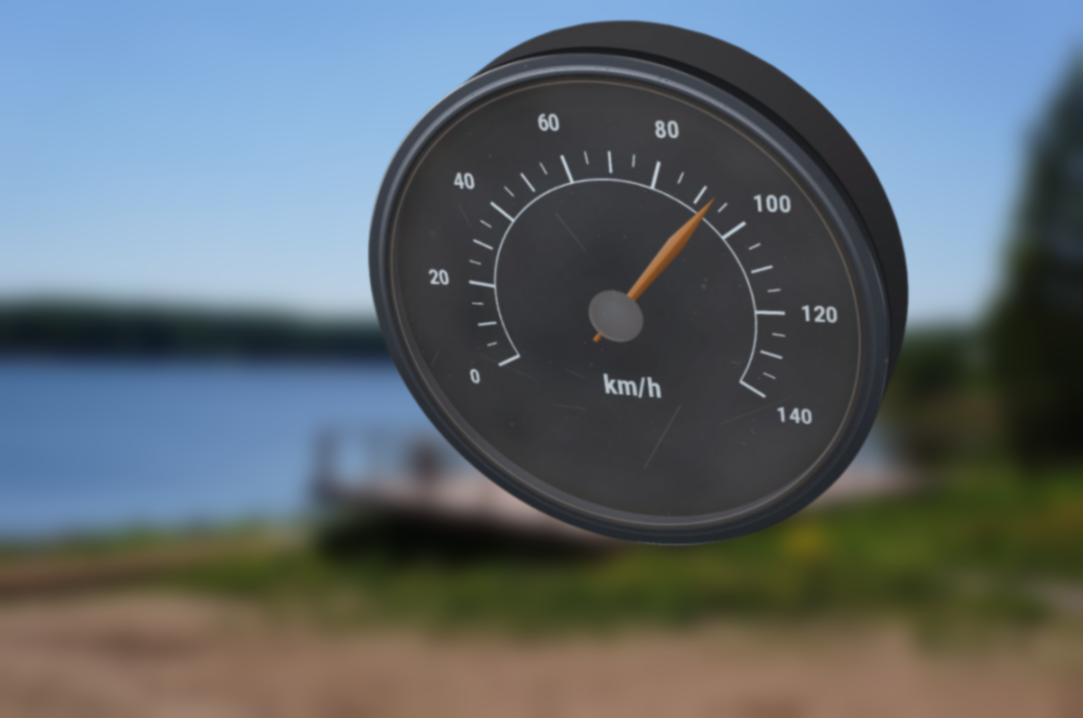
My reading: 92.5
